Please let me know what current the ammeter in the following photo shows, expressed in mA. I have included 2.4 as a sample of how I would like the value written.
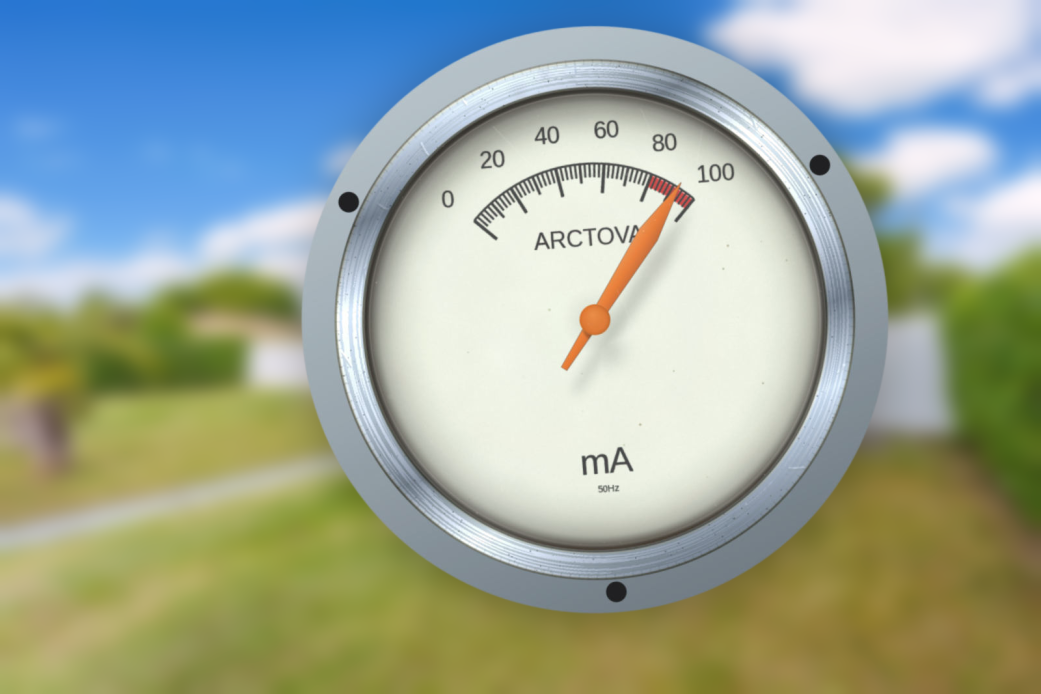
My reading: 92
